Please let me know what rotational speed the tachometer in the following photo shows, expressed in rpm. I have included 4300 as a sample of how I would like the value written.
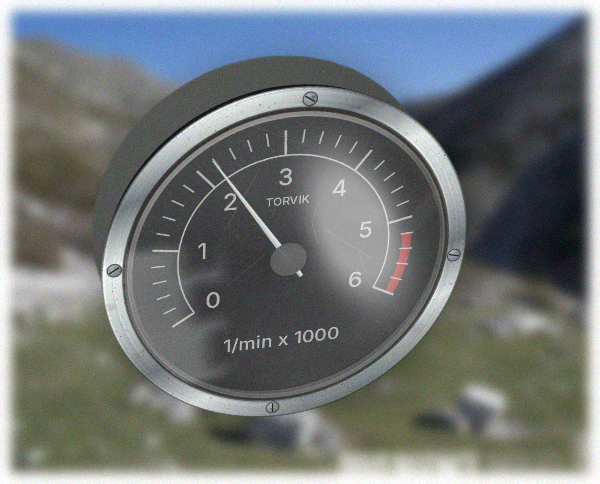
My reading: 2200
